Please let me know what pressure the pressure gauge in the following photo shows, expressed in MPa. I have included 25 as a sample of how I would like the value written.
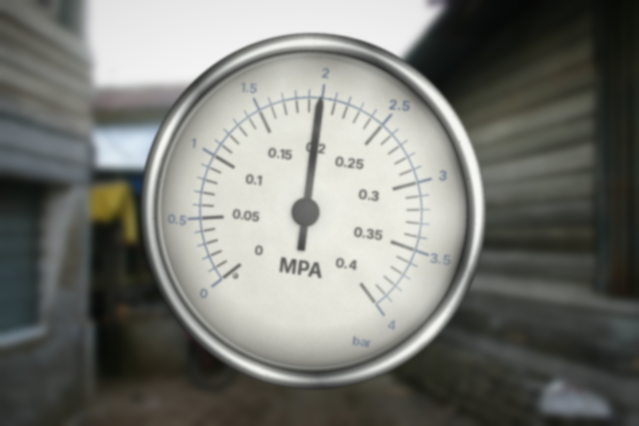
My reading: 0.2
